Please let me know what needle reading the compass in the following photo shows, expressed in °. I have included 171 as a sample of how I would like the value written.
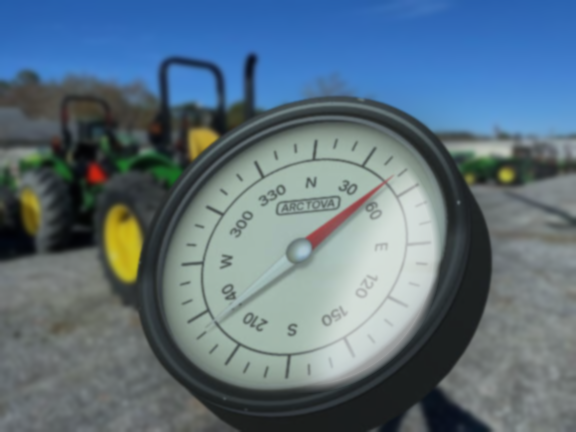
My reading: 50
